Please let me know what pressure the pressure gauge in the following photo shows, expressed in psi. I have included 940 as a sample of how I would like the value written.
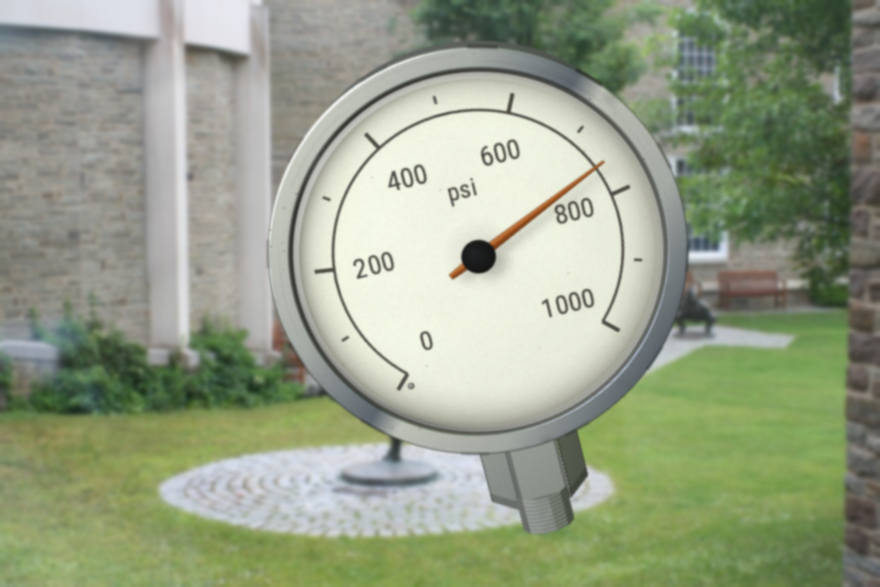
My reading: 750
